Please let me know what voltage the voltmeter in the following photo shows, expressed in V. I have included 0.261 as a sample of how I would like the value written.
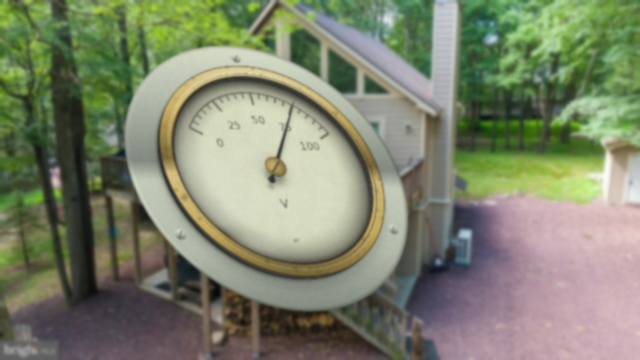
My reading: 75
